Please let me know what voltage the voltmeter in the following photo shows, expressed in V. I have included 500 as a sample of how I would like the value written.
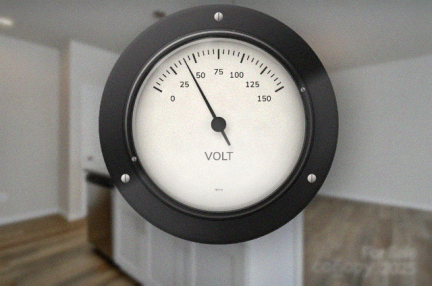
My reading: 40
